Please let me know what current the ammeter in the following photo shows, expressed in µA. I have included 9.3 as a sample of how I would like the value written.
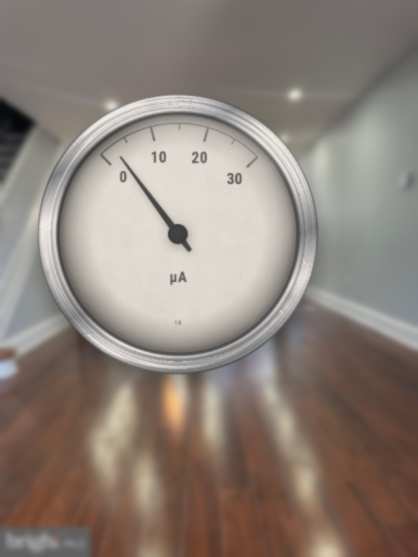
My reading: 2.5
